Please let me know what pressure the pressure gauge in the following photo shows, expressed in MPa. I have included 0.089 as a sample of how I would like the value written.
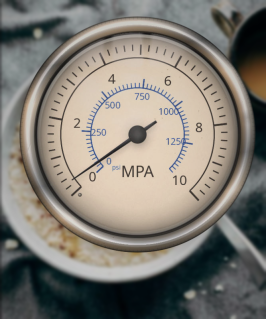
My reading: 0.3
